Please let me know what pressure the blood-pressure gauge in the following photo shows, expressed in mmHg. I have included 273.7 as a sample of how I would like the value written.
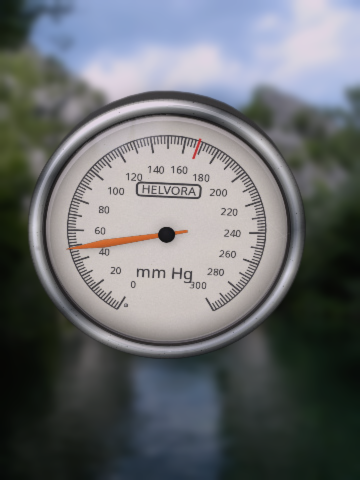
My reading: 50
